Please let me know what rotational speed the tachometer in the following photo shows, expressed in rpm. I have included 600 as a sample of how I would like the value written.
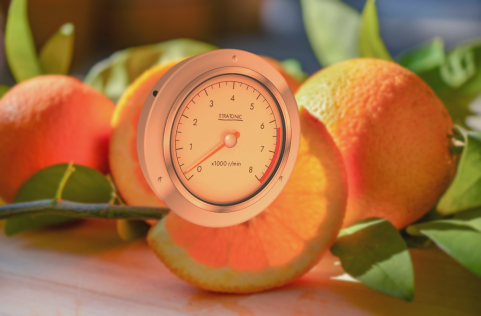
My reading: 250
